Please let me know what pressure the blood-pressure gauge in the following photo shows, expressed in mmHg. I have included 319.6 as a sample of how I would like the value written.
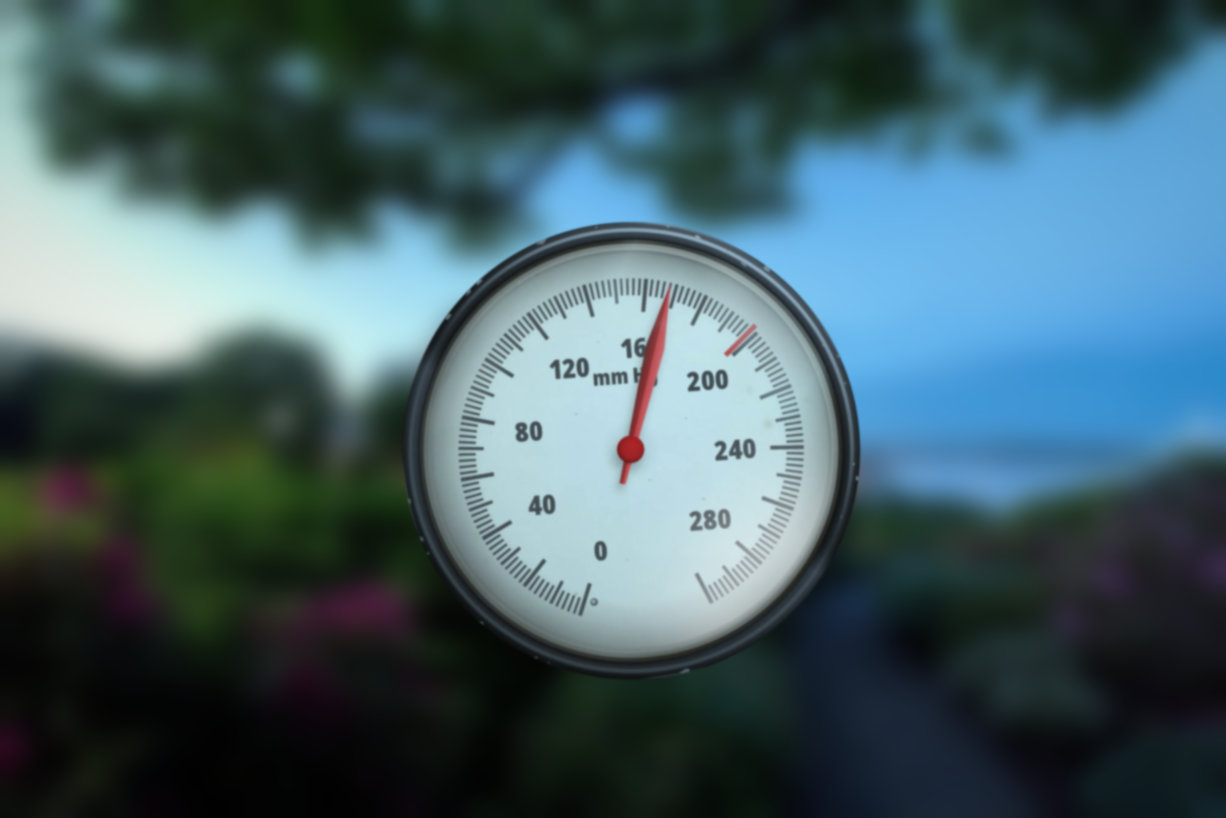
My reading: 168
